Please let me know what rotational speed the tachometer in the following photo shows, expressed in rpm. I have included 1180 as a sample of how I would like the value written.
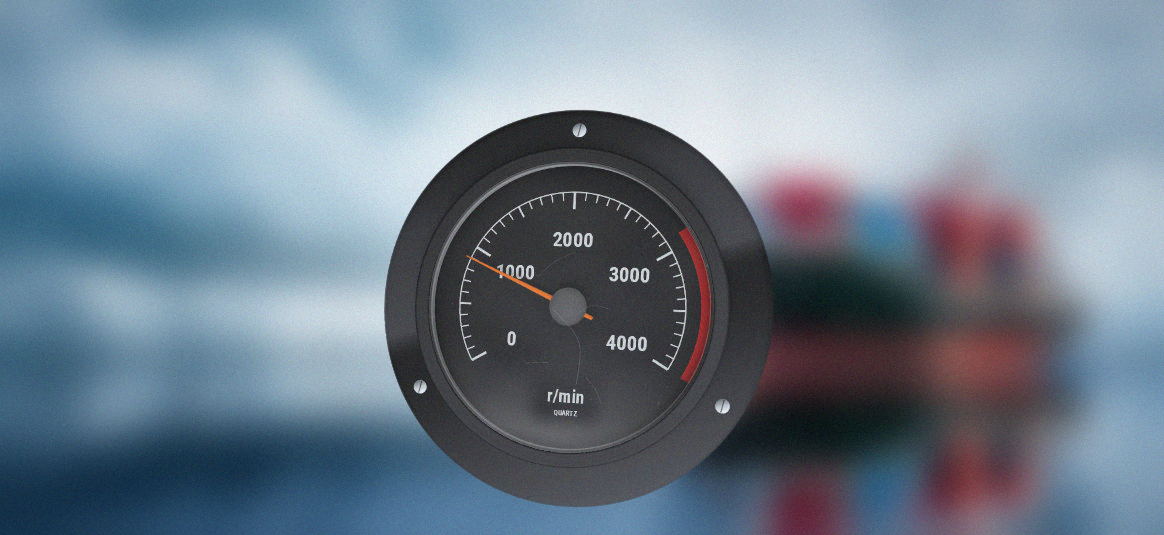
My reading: 900
